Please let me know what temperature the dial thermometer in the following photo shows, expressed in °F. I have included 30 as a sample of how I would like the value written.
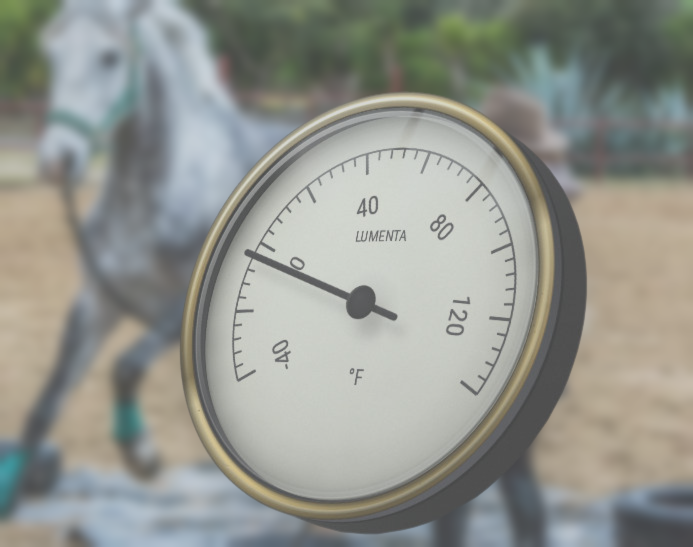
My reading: -4
